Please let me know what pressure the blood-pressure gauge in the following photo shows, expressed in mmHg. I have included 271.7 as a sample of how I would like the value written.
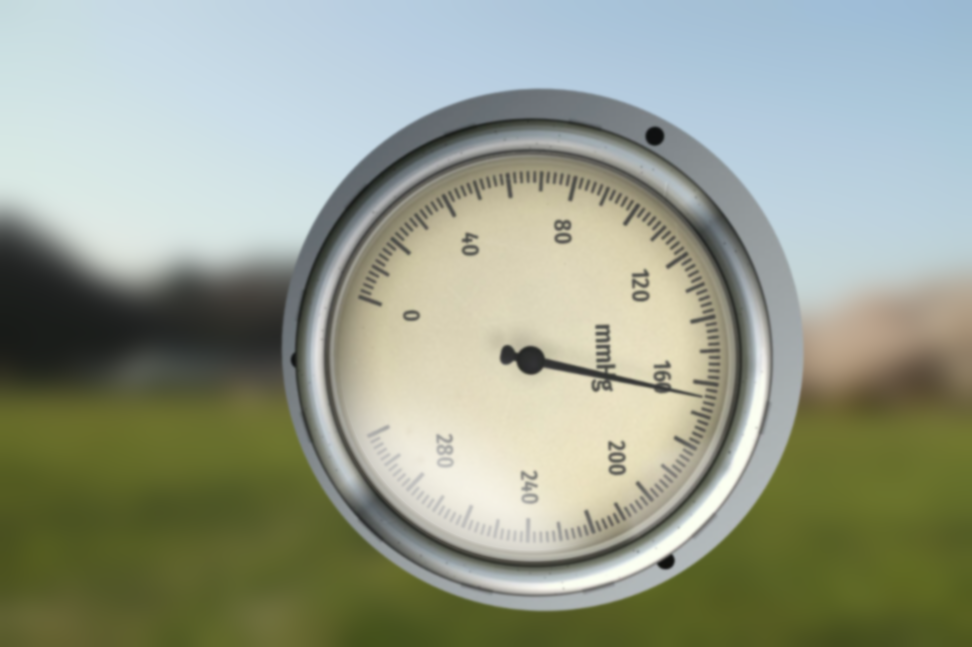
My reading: 164
